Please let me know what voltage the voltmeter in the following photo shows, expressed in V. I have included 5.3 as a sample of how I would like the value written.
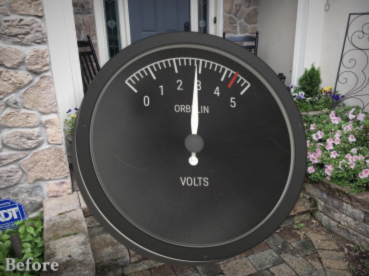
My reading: 2.8
